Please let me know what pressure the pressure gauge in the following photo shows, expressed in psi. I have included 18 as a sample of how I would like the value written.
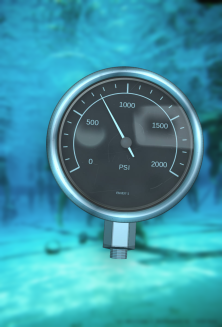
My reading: 750
